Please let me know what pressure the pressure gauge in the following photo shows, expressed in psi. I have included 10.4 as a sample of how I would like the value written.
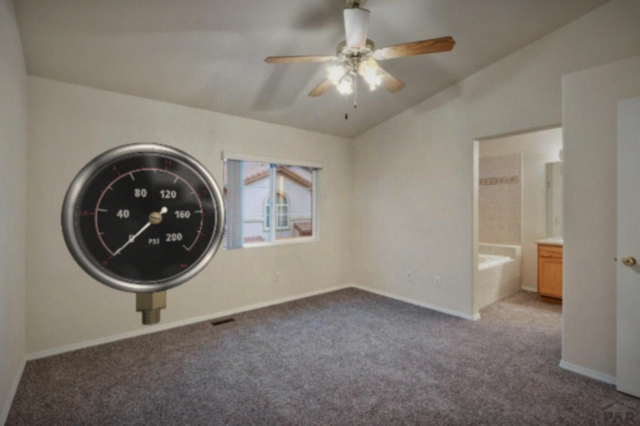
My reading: 0
